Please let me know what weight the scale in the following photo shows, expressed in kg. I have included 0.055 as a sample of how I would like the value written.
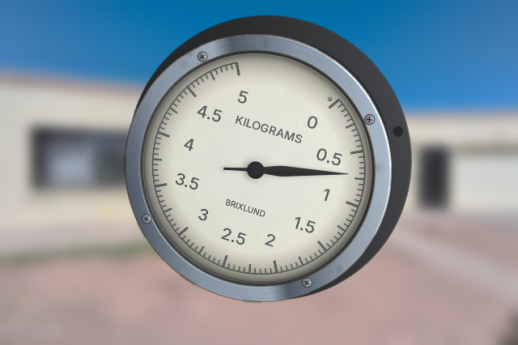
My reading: 0.7
